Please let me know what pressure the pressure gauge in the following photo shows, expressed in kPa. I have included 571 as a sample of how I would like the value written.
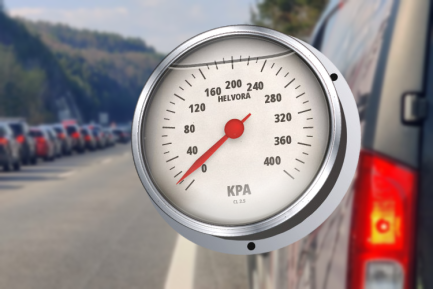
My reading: 10
